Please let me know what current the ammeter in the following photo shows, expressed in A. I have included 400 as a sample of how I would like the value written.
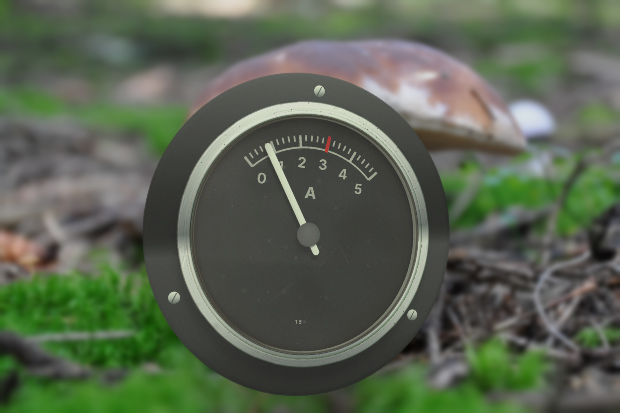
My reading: 0.8
